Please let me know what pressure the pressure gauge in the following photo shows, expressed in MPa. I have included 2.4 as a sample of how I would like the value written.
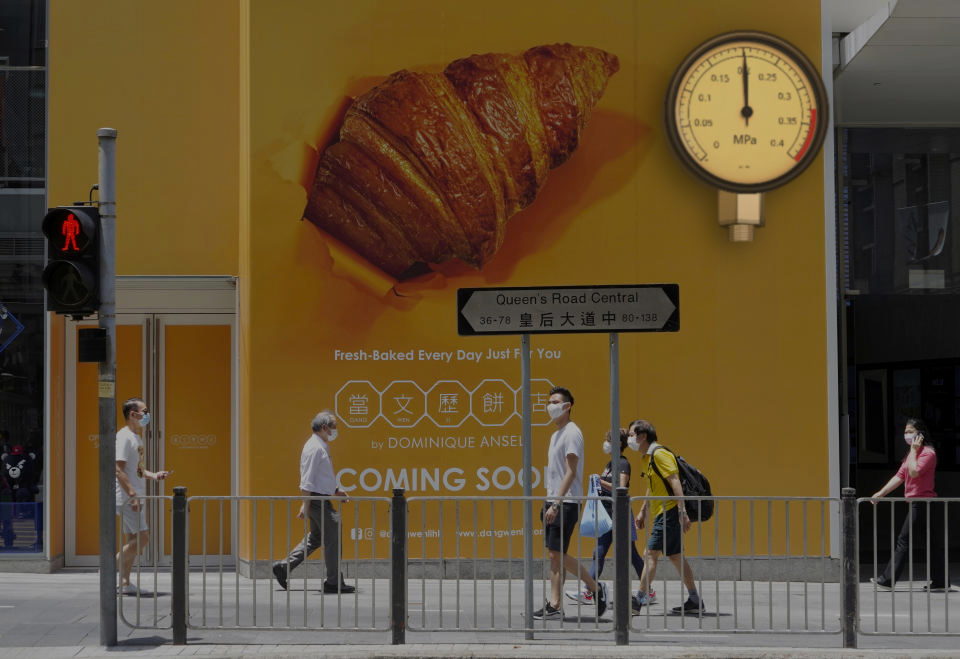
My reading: 0.2
